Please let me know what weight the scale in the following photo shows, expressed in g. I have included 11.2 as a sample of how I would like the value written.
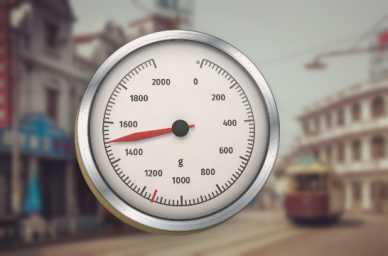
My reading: 1500
